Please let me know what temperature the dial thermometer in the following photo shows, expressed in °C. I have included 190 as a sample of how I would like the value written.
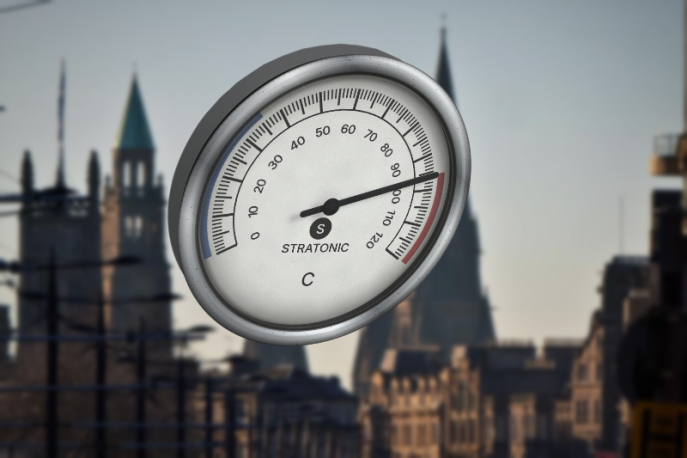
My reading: 95
